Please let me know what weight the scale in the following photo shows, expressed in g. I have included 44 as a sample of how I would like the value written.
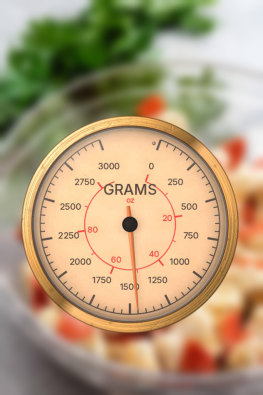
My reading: 1450
